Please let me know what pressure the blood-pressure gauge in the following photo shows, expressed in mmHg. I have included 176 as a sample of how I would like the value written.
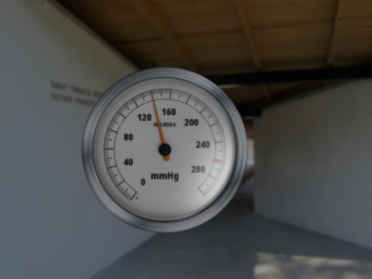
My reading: 140
